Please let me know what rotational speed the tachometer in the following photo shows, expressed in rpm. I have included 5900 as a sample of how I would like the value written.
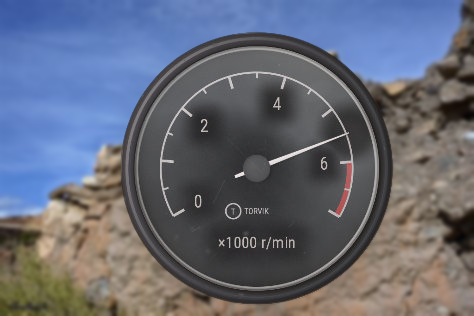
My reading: 5500
